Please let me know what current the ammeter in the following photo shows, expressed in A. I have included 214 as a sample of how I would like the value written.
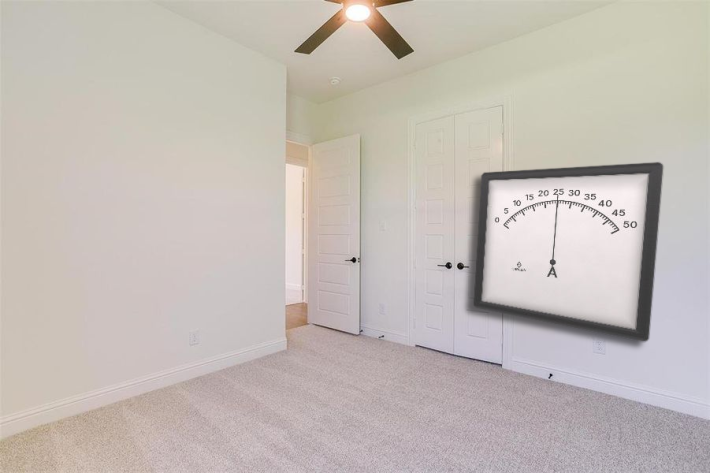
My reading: 25
